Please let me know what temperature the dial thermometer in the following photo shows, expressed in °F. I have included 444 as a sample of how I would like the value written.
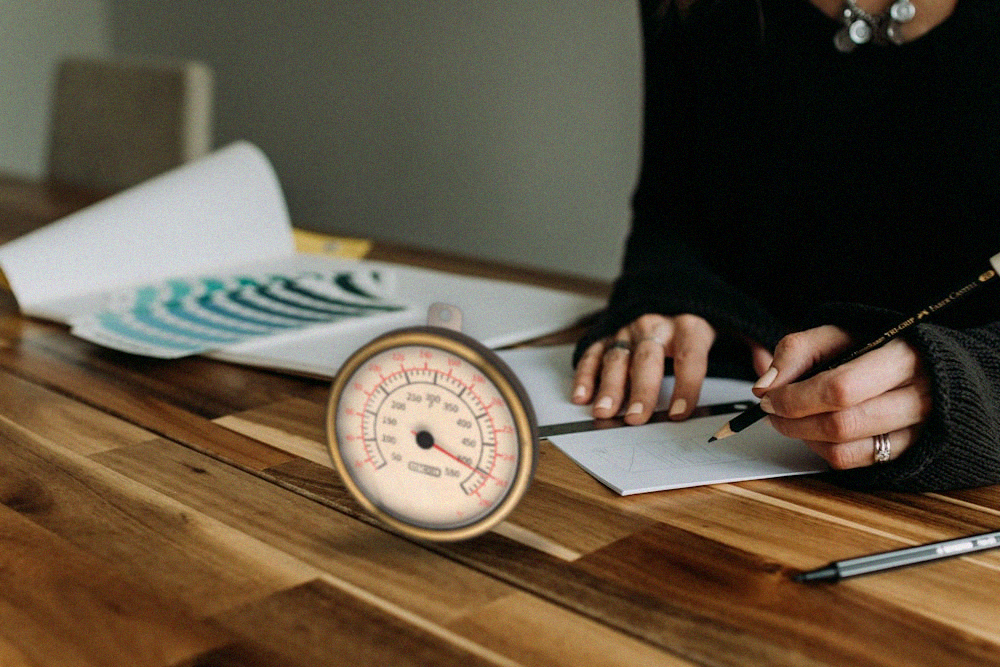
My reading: 500
